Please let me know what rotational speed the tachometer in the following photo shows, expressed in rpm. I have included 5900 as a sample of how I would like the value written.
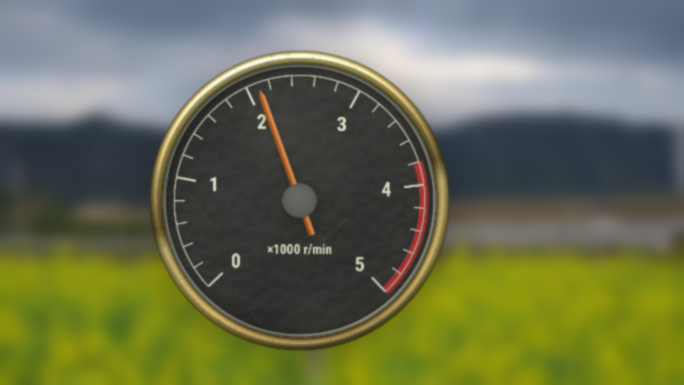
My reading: 2100
